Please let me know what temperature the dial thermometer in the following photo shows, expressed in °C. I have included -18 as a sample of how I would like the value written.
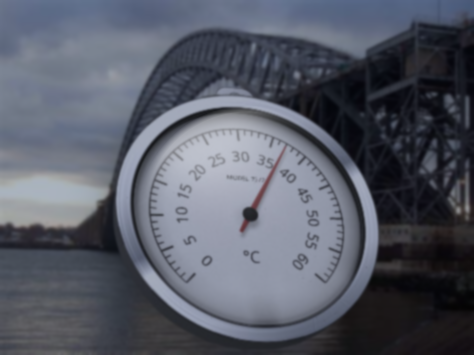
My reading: 37
